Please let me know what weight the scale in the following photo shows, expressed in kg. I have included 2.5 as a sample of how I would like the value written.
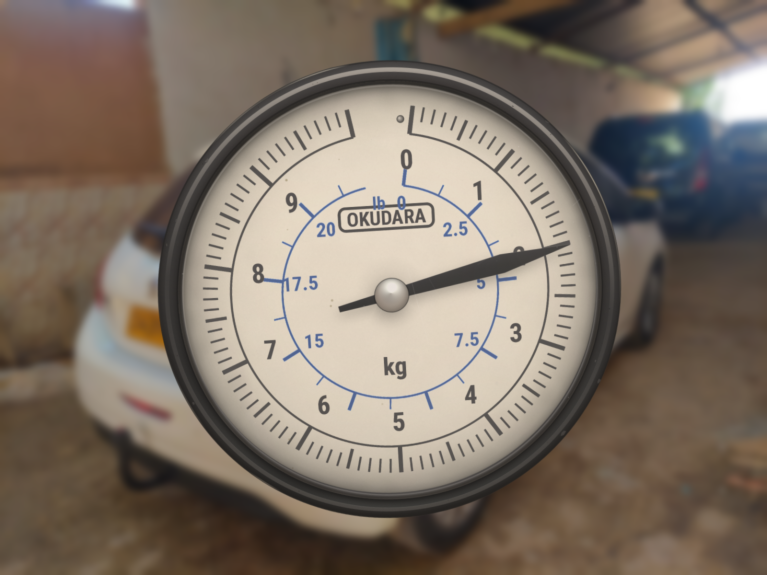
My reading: 2
